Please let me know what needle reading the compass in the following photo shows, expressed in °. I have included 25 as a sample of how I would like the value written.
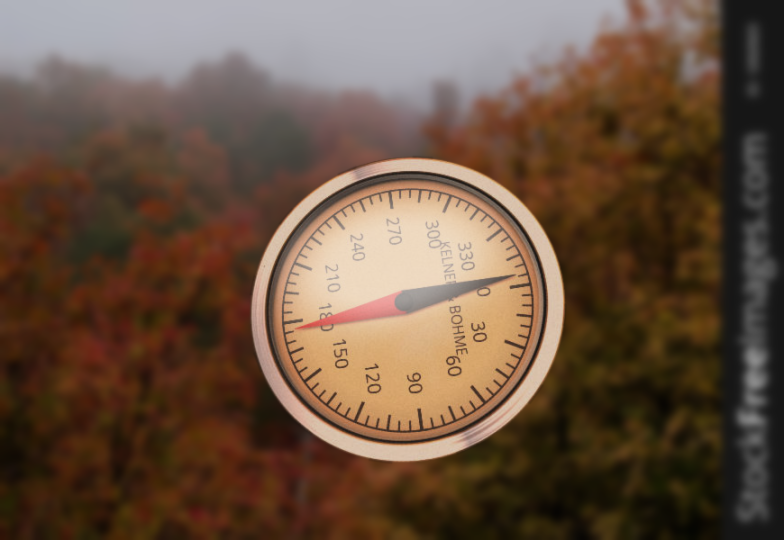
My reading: 175
